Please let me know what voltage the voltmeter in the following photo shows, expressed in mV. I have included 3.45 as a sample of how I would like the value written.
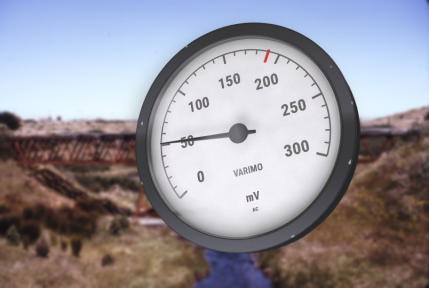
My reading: 50
